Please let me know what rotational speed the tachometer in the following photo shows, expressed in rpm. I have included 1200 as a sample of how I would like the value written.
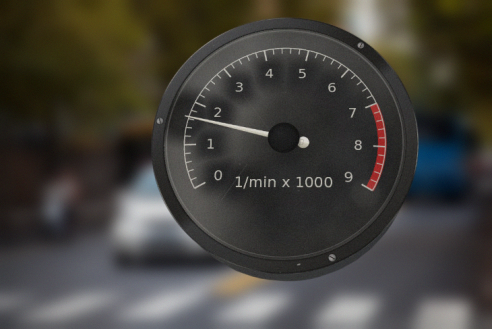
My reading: 1600
